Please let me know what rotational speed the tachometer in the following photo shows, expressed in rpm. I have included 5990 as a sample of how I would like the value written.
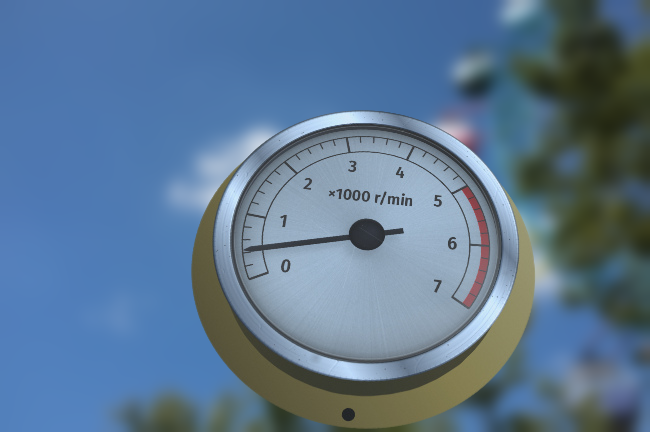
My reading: 400
